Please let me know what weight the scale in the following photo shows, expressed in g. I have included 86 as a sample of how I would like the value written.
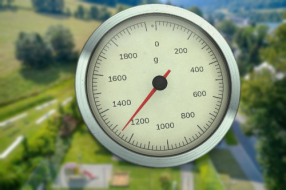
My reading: 1260
